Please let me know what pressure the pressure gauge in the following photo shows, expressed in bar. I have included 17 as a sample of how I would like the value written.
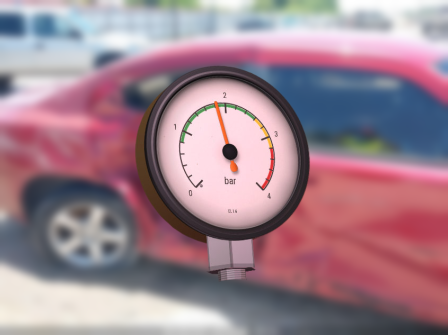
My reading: 1.8
